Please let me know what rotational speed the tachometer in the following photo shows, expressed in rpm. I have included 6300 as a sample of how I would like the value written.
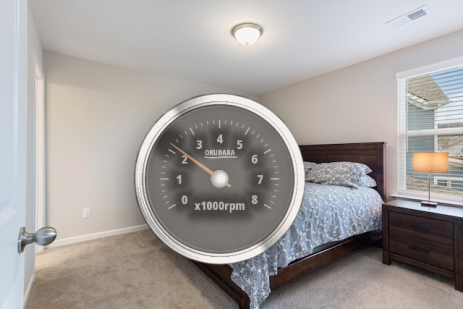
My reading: 2200
